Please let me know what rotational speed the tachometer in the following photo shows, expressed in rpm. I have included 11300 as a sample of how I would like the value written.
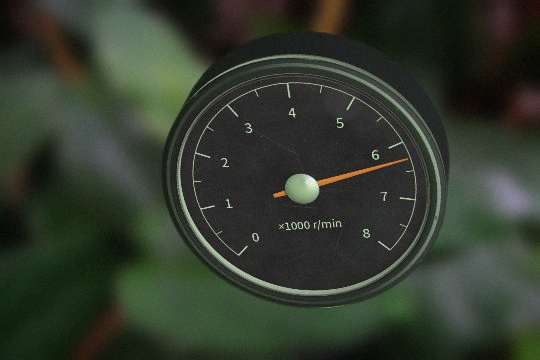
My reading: 6250
